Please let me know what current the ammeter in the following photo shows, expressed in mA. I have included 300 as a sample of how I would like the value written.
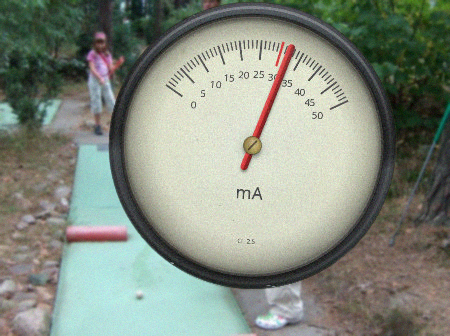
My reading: 32
